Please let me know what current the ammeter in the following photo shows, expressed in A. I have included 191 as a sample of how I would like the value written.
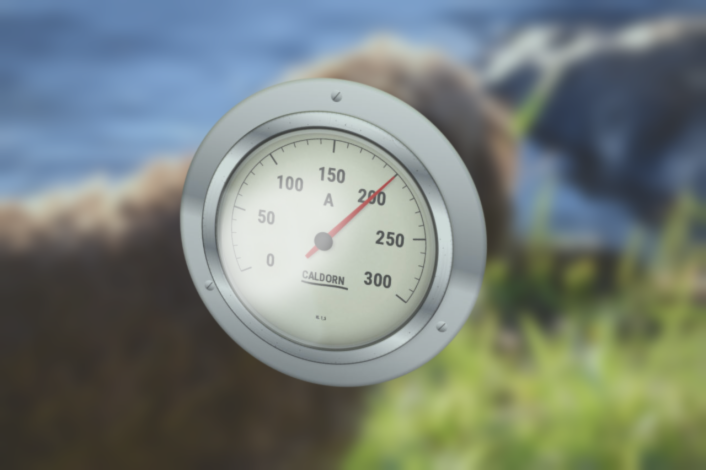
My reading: 200
